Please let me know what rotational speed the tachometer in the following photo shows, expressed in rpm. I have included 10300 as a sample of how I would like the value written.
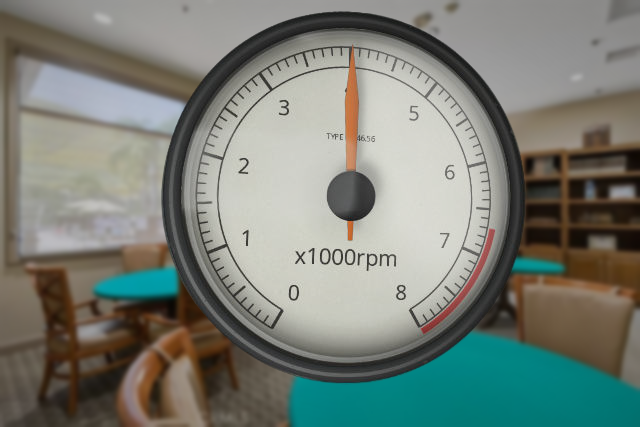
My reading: 4000
